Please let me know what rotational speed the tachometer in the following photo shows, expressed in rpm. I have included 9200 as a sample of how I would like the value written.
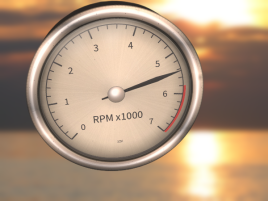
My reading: 5400
